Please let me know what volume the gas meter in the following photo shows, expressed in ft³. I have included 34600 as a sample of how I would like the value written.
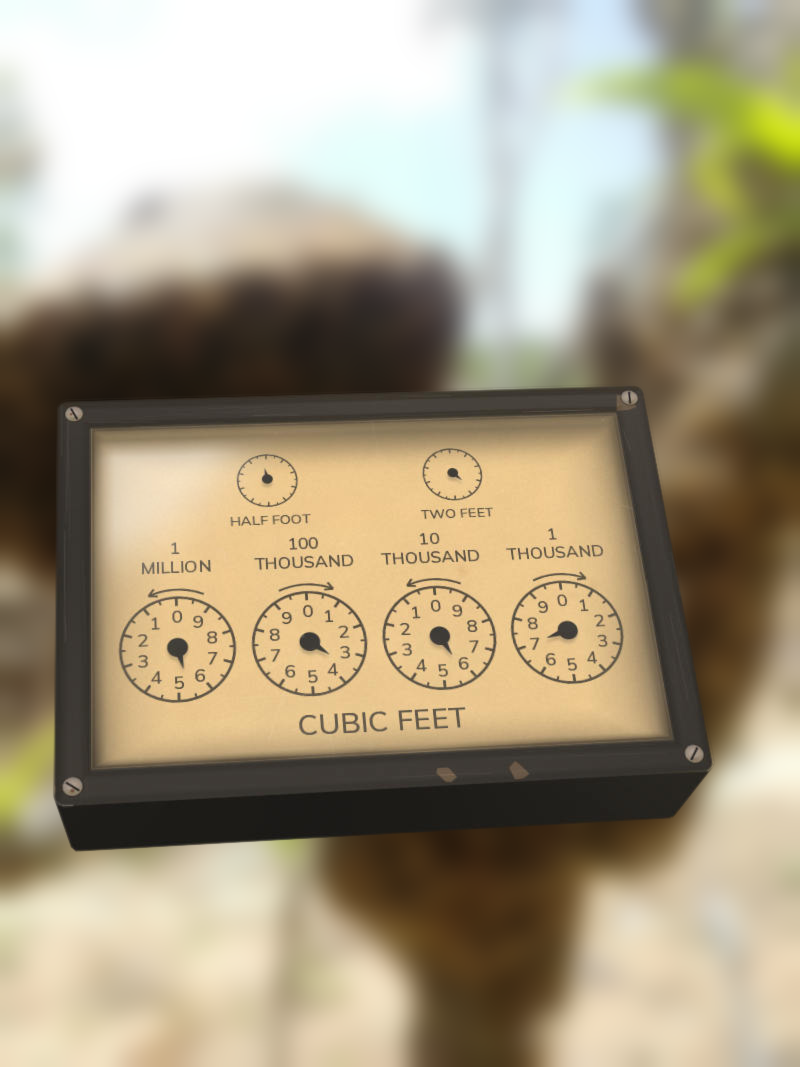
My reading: 535700
